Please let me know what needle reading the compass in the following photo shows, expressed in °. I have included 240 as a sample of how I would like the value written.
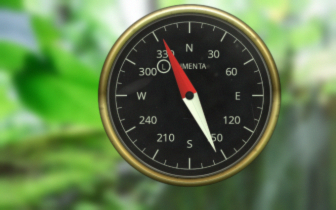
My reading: 335
